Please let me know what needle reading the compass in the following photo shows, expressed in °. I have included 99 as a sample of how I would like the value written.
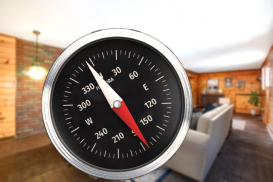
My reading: 175
